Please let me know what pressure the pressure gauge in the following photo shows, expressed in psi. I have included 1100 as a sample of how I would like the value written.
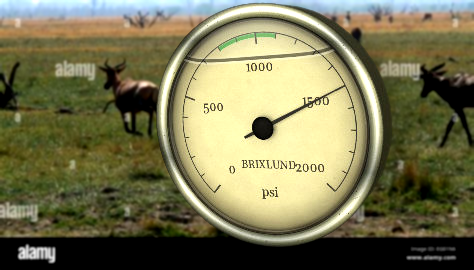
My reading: 1500
